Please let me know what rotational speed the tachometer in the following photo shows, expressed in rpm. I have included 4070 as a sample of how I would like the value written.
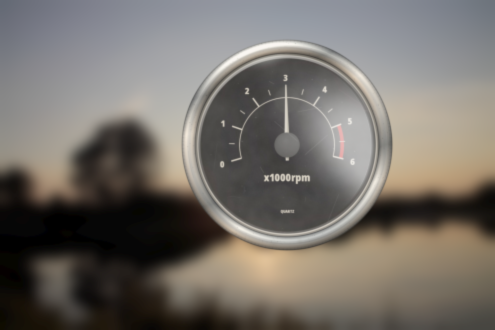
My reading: 3000
